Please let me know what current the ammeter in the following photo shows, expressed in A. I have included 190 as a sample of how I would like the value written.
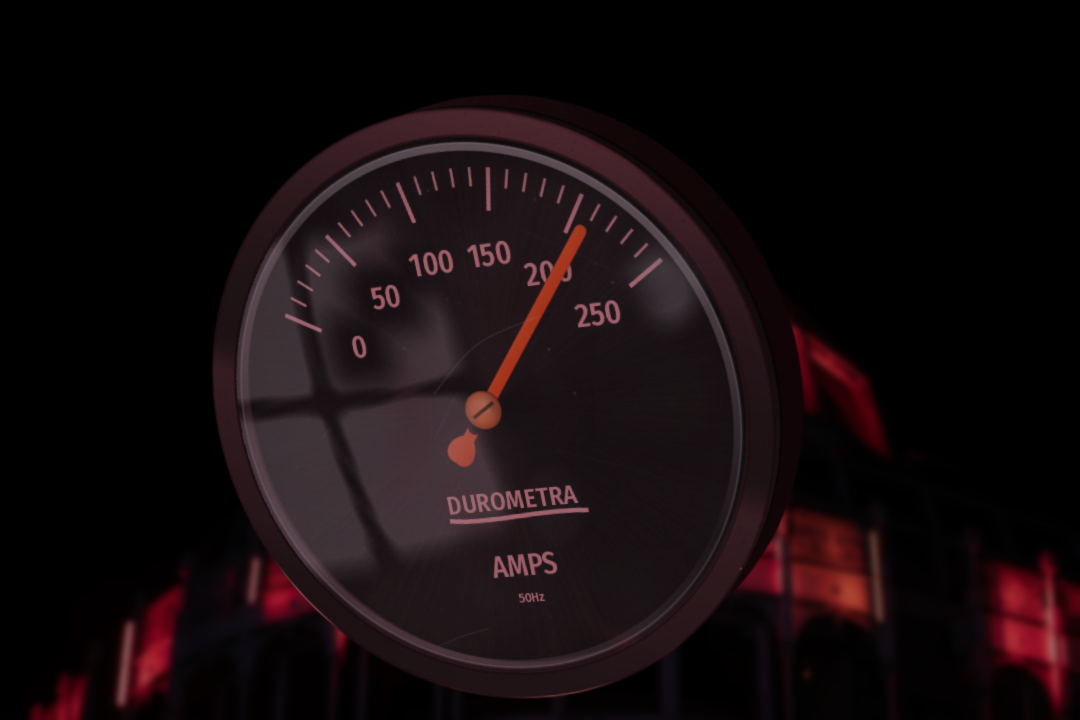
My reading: 210
